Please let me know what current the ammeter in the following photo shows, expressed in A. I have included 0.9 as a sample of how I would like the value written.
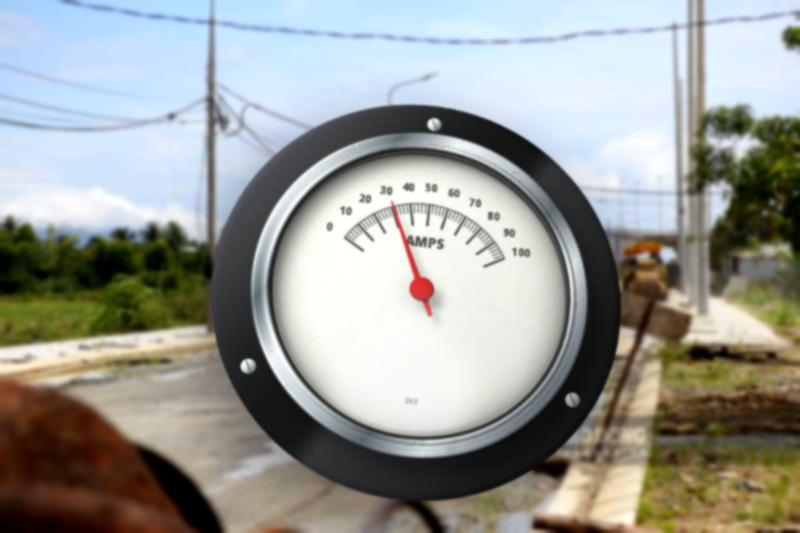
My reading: 30
